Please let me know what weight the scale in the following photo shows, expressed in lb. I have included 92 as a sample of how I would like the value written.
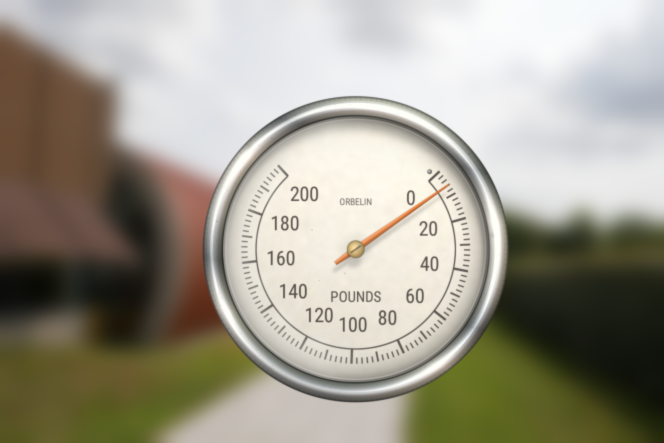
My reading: 6
